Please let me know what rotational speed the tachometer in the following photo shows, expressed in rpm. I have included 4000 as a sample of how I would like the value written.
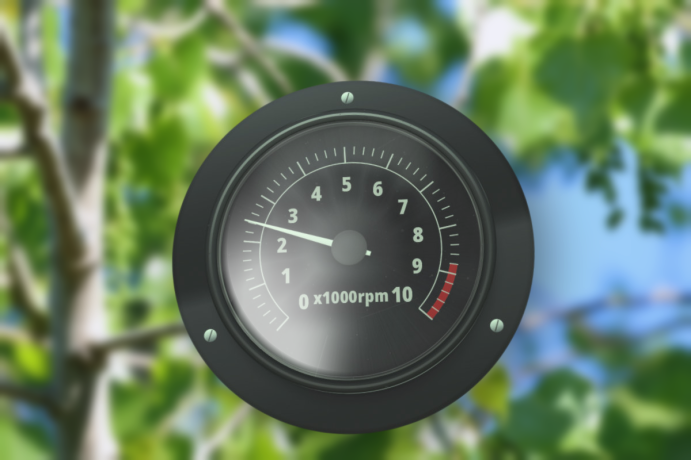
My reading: 2400
